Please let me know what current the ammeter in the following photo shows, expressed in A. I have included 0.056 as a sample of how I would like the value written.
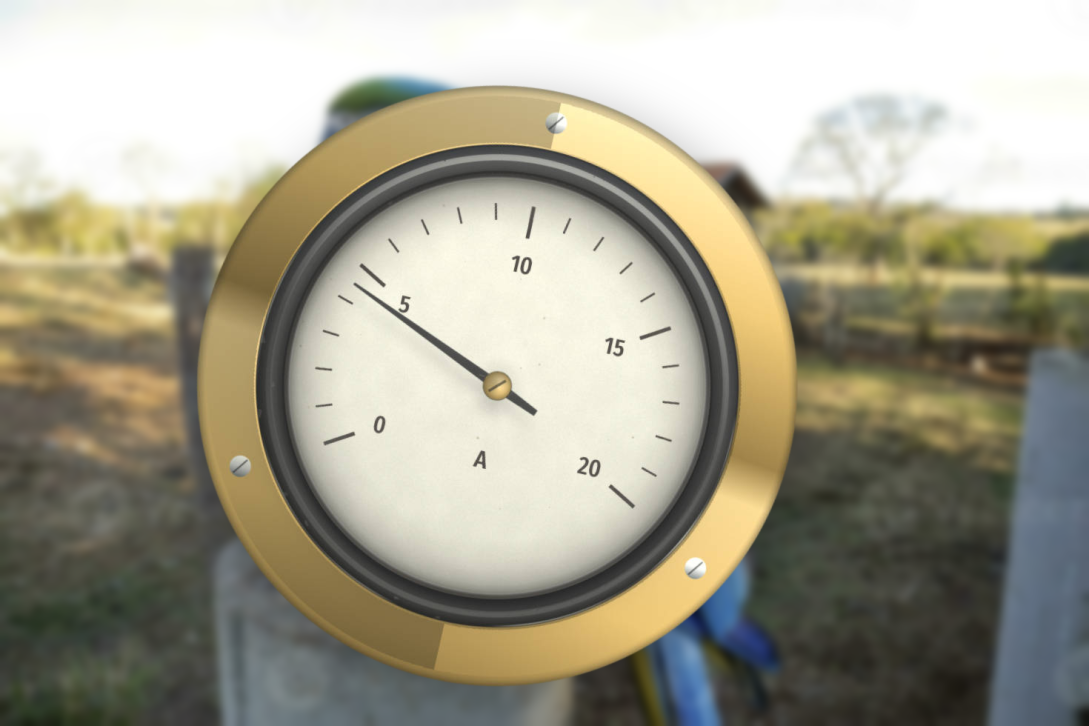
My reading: 4.5
